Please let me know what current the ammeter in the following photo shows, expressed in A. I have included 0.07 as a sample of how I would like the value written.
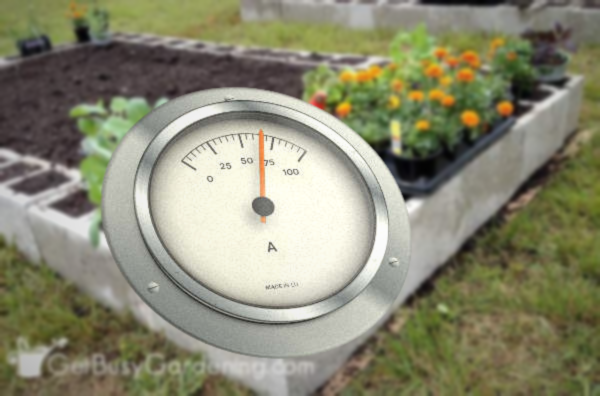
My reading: 65
